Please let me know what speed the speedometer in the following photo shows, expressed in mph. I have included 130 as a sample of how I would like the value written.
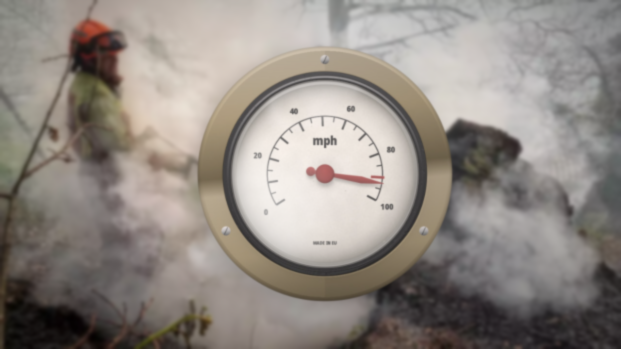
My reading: 92.5
